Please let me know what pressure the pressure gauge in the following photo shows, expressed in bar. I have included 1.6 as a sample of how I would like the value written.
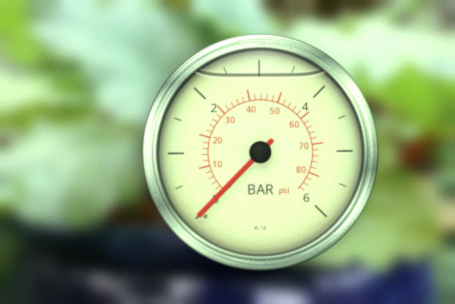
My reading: 0
